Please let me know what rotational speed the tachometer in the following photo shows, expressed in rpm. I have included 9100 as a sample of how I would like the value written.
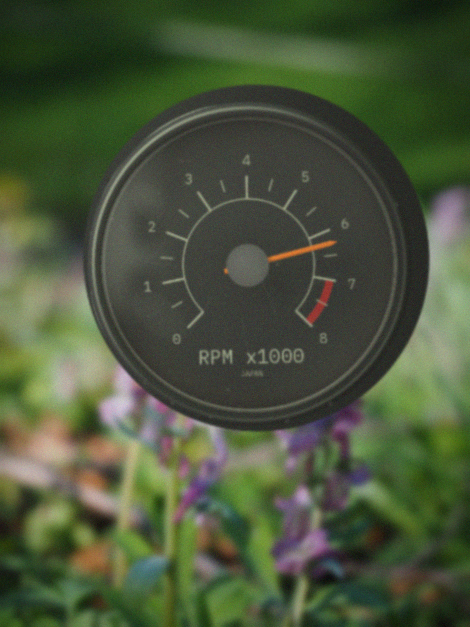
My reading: 6250
